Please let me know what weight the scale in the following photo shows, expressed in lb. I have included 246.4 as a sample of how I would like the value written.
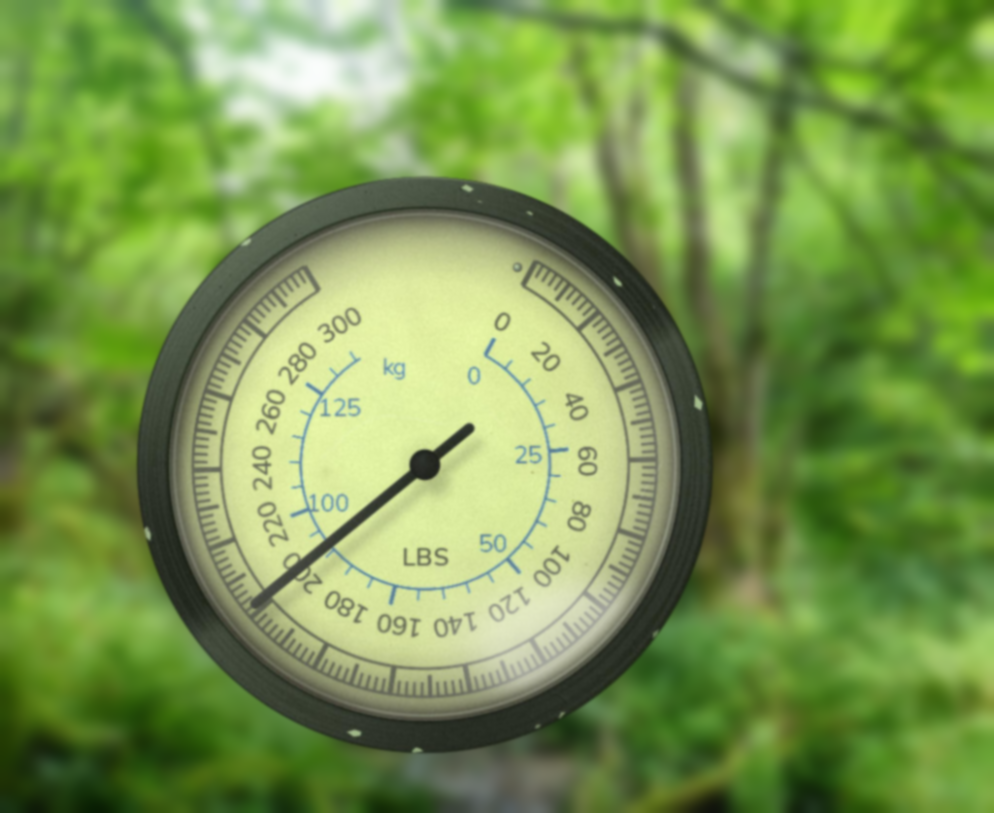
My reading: 202
